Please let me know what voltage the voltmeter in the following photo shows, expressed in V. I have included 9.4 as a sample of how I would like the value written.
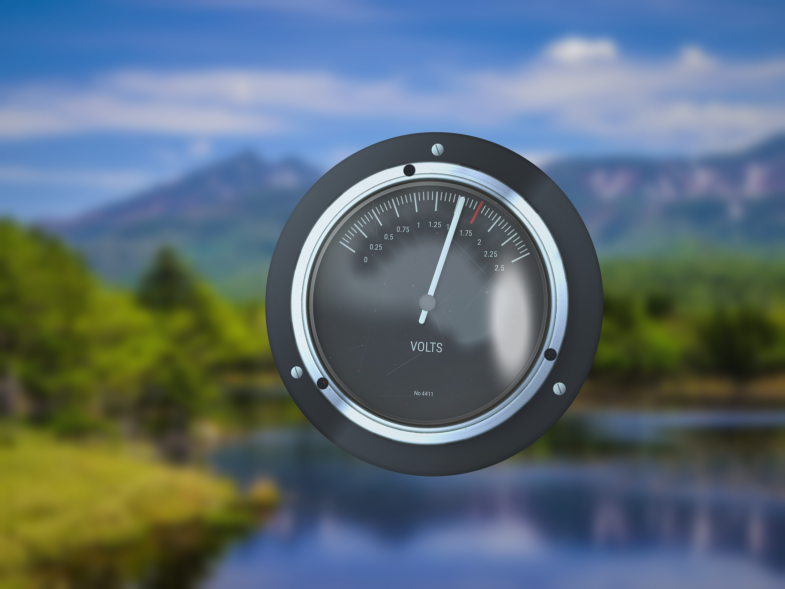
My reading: 1.55
